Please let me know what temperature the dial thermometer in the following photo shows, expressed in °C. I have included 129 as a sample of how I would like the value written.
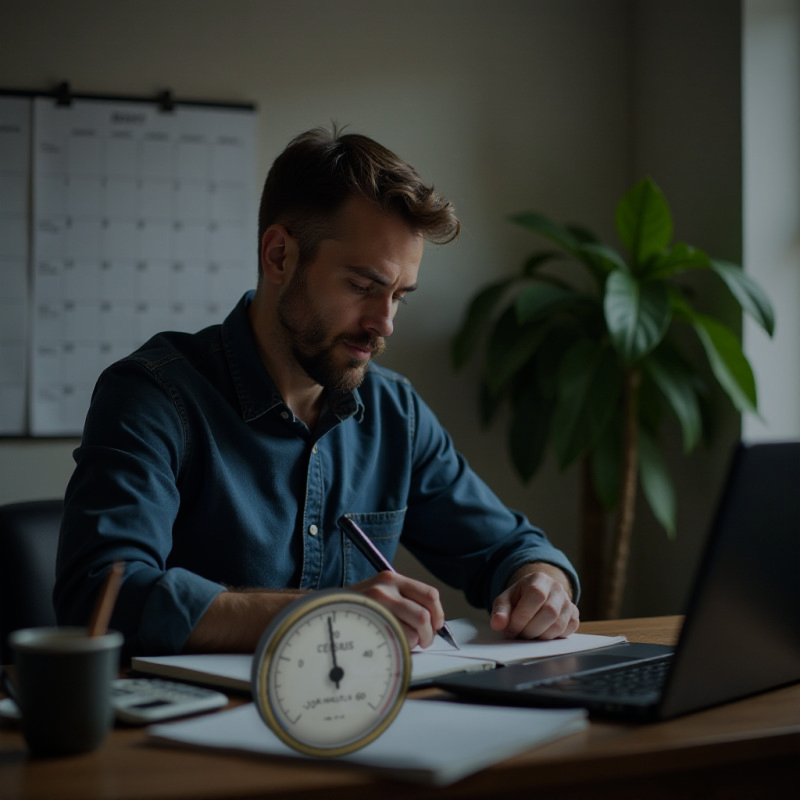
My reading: 18
